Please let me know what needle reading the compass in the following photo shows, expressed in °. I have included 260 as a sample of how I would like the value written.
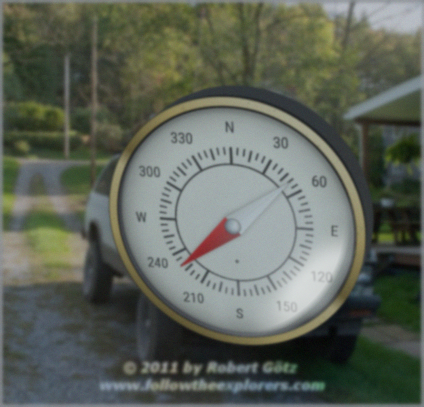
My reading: 230
